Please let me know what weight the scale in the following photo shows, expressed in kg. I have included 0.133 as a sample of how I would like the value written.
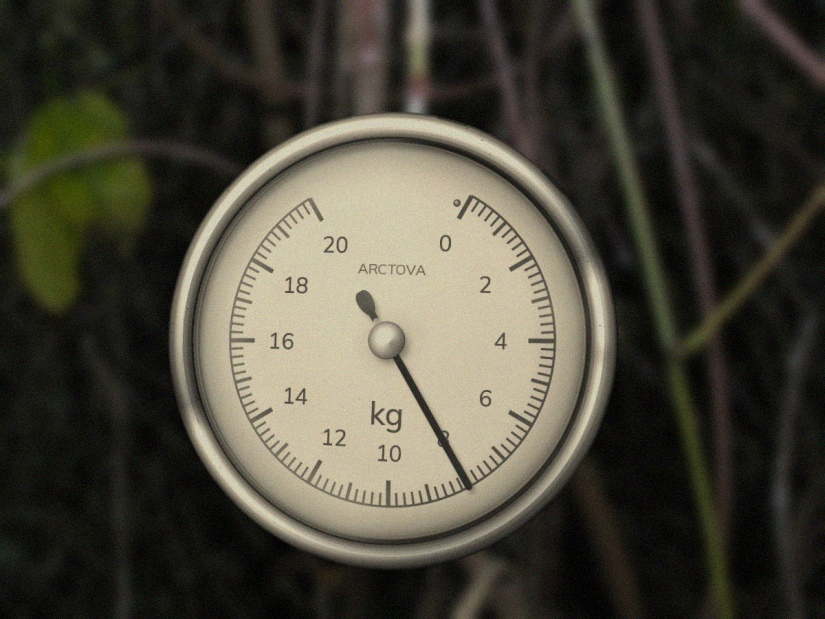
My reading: 8
